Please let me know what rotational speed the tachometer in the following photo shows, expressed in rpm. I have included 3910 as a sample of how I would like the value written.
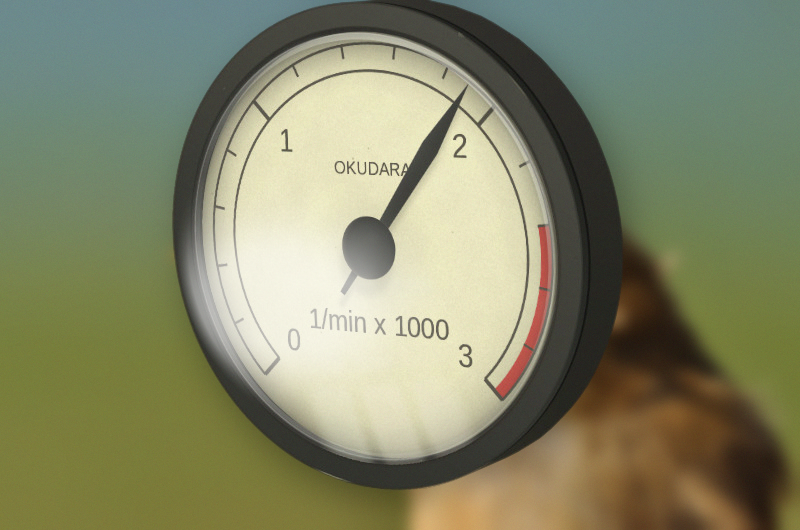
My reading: 1900
